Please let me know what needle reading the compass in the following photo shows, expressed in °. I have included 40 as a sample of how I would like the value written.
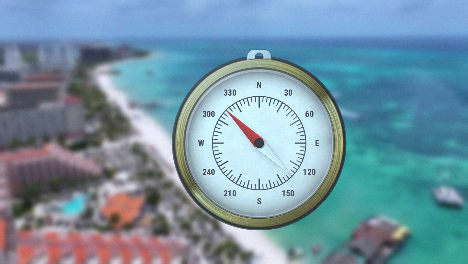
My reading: 315
